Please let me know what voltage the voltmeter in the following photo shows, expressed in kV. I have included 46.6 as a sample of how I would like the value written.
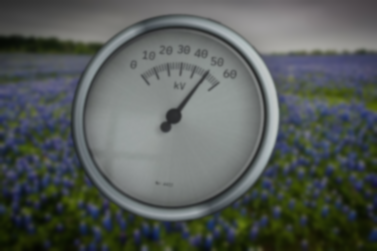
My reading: 50
